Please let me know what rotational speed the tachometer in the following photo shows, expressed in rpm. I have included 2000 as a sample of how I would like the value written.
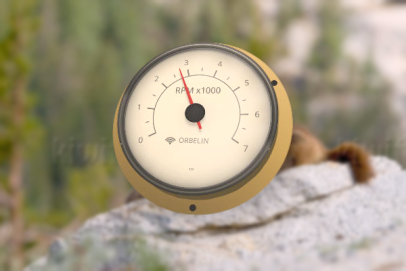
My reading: 2750
